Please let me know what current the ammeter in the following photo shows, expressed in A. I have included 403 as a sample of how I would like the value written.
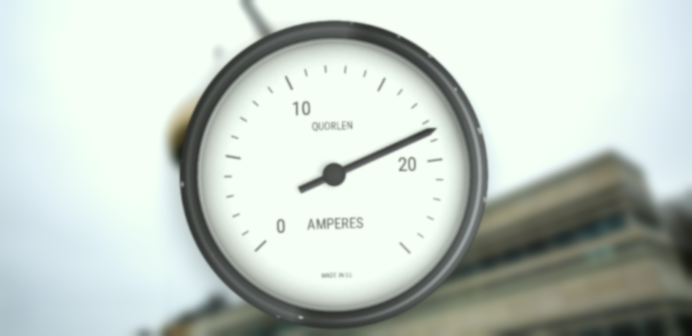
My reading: 18.5
